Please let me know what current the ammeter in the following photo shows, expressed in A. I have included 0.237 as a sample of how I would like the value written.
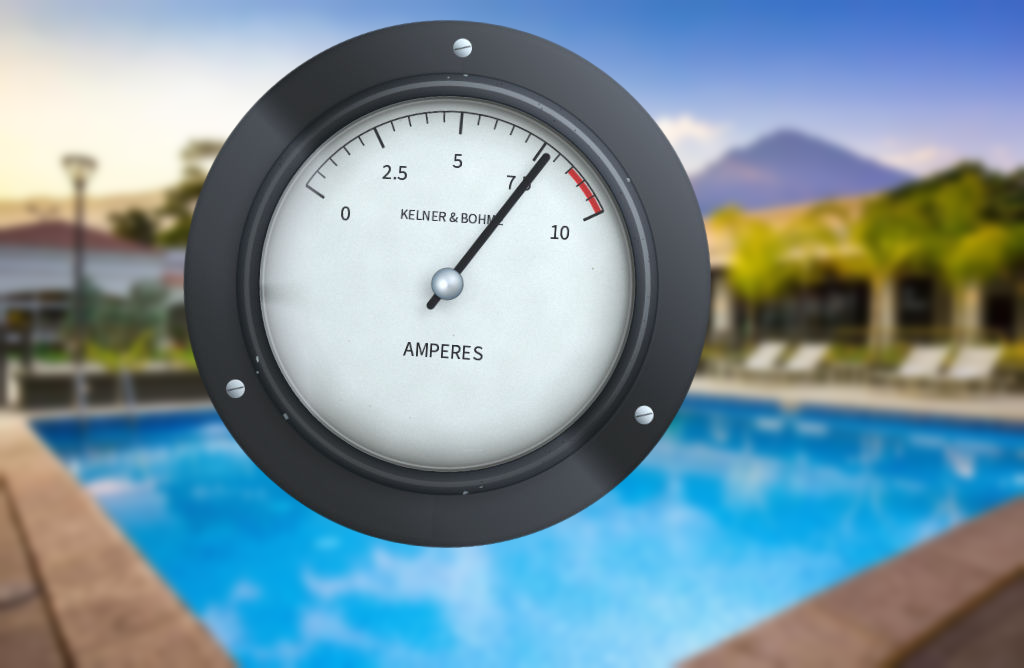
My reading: 7.75
